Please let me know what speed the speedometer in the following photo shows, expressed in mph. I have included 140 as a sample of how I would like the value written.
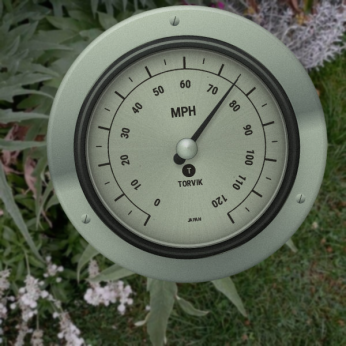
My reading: 75
